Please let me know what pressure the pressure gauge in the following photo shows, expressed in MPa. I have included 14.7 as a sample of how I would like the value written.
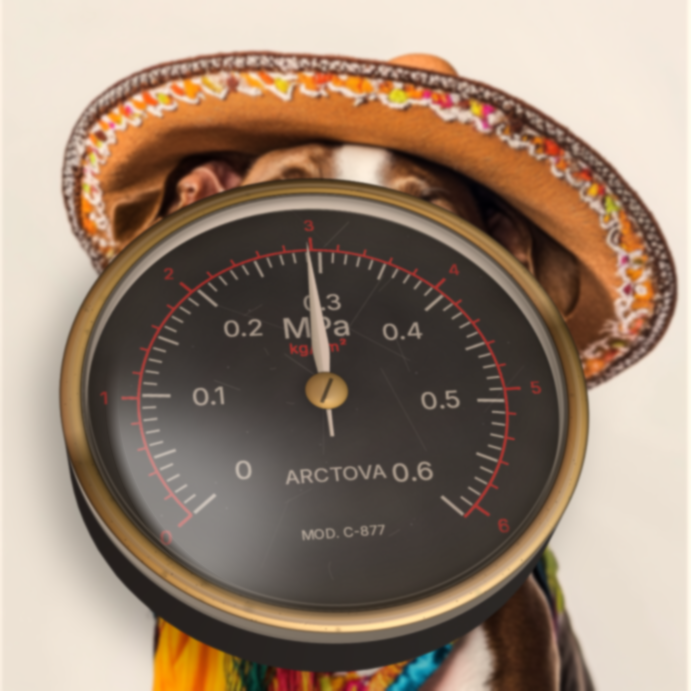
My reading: 0.29
